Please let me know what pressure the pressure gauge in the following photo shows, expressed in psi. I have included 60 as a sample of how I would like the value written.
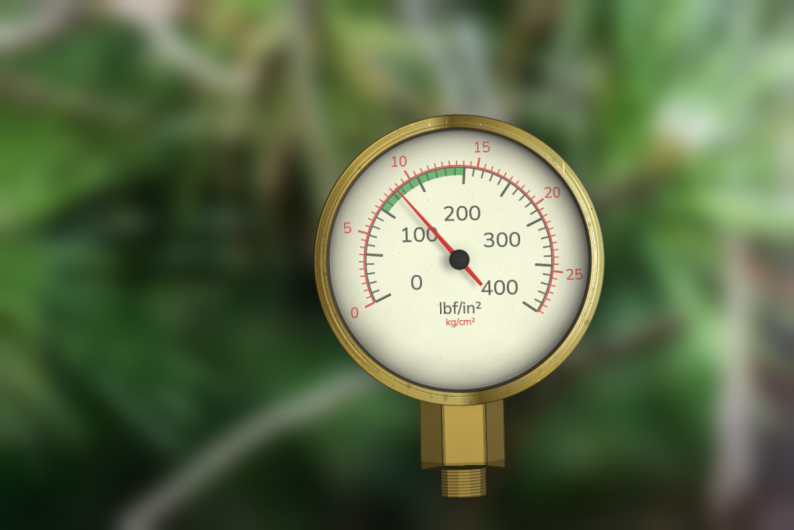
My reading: 125
